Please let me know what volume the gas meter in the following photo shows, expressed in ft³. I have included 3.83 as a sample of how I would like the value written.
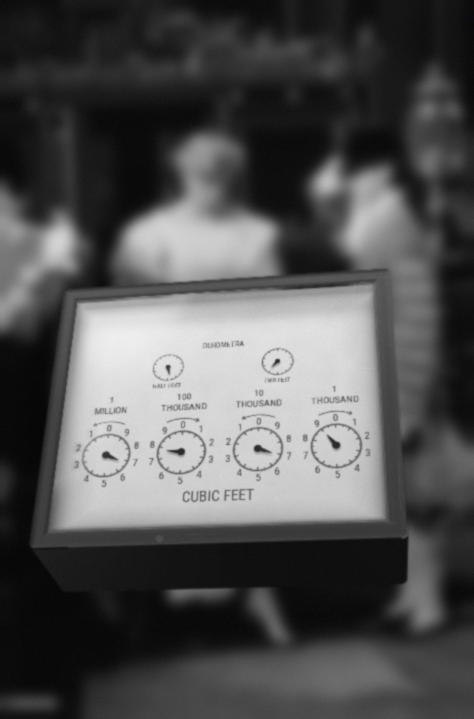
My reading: 676900
